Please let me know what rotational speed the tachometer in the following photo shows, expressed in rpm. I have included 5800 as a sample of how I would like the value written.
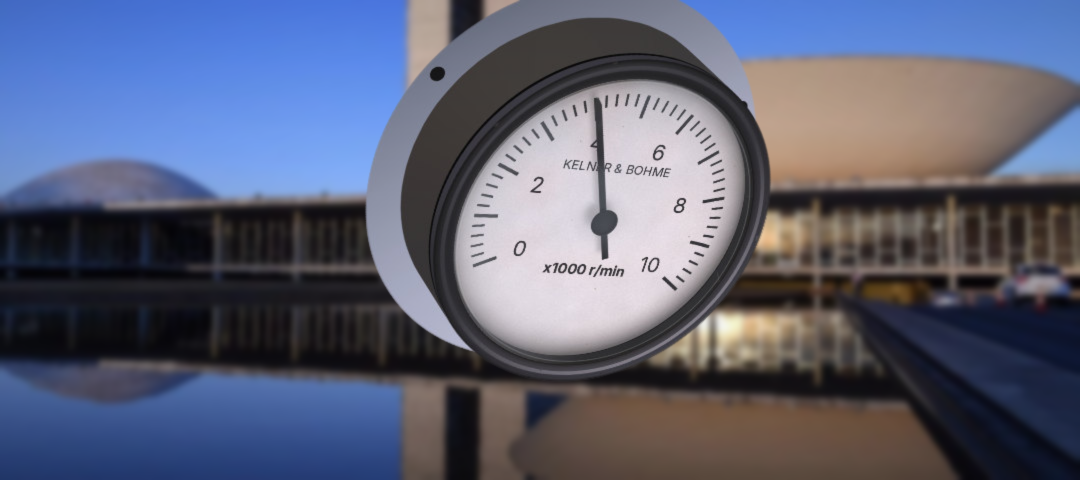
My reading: 4000
